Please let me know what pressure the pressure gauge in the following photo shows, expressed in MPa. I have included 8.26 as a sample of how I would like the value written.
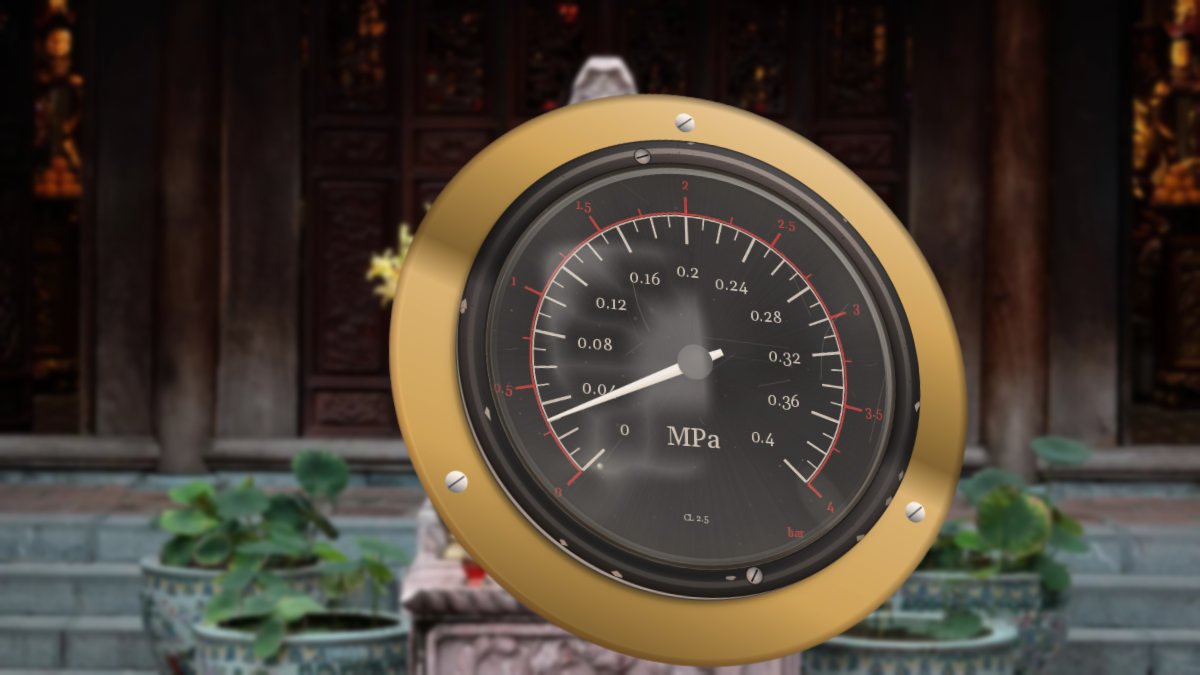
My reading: 0.03
